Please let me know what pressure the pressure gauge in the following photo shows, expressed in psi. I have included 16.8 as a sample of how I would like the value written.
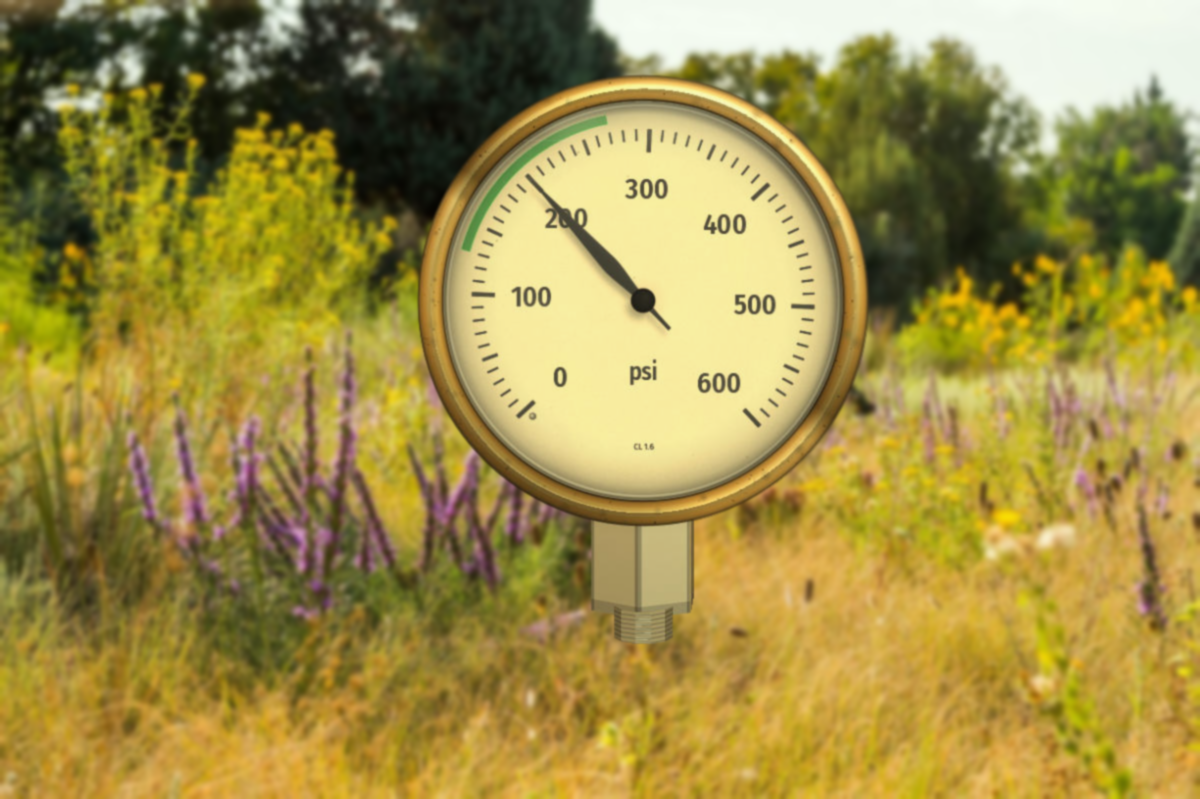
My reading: 200
